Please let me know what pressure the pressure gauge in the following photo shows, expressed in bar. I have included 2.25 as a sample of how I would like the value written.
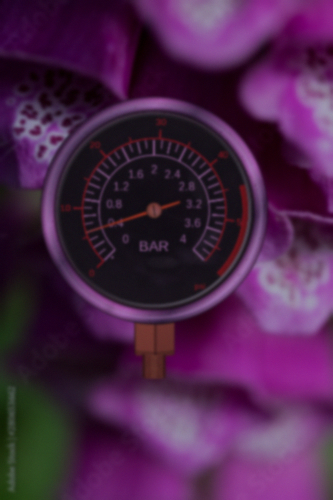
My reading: 0.4
